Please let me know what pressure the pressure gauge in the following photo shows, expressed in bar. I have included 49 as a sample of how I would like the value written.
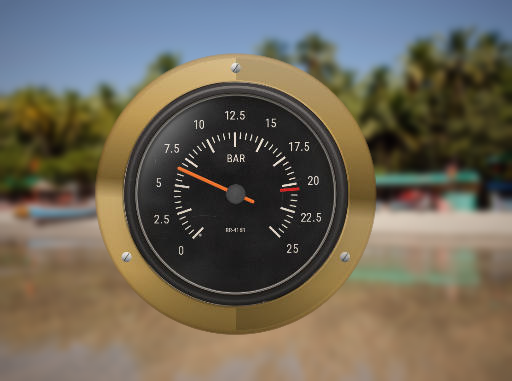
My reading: 6.5
